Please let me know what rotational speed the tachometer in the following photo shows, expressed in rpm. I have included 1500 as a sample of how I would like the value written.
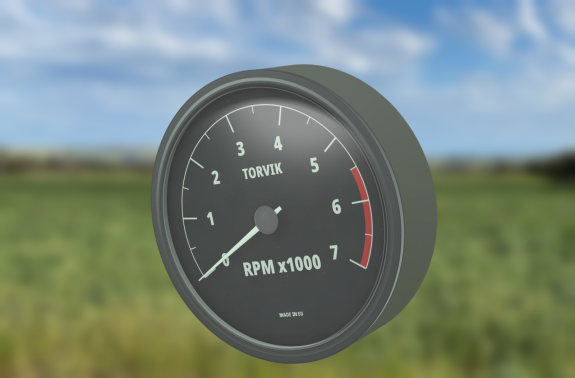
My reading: 0
